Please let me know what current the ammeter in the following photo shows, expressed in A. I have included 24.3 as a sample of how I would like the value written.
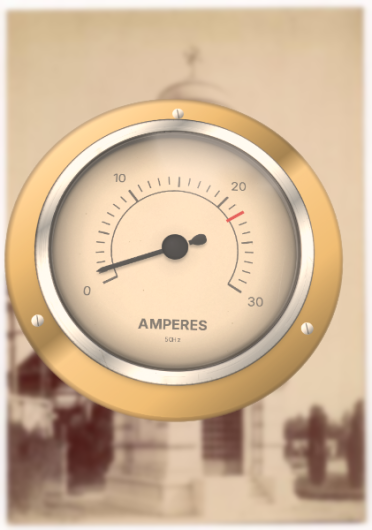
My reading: 1
